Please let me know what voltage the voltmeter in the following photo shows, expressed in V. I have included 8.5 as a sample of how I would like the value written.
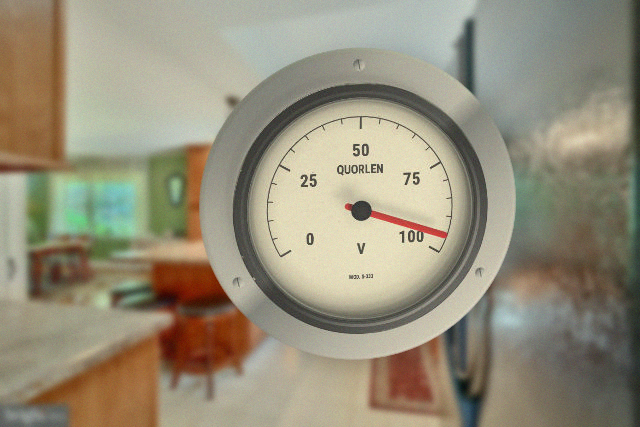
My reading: 95
